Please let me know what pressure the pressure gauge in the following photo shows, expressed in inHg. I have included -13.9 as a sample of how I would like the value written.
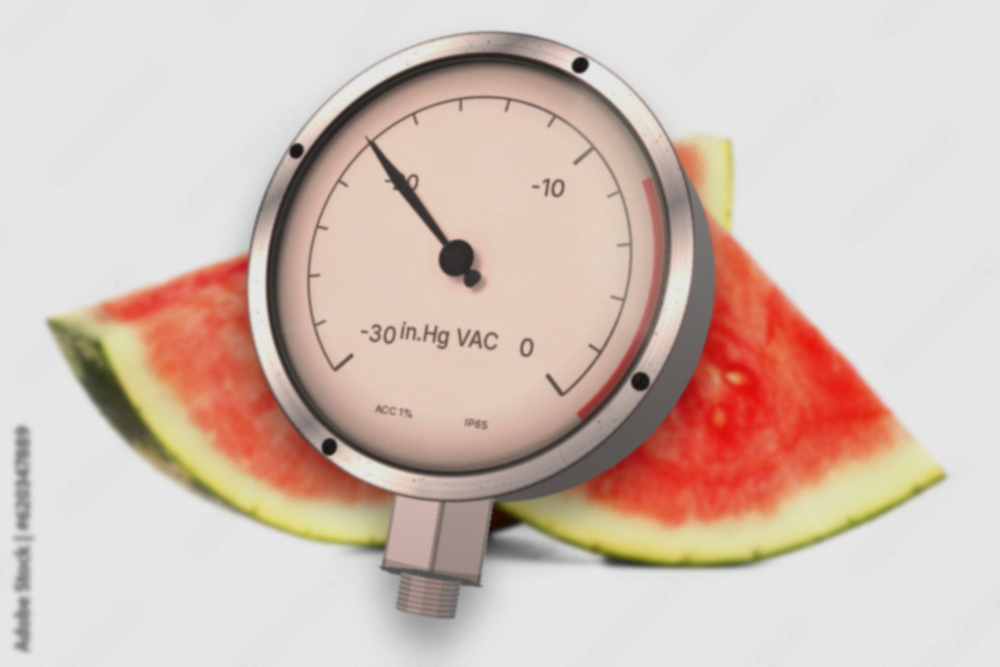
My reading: -20
